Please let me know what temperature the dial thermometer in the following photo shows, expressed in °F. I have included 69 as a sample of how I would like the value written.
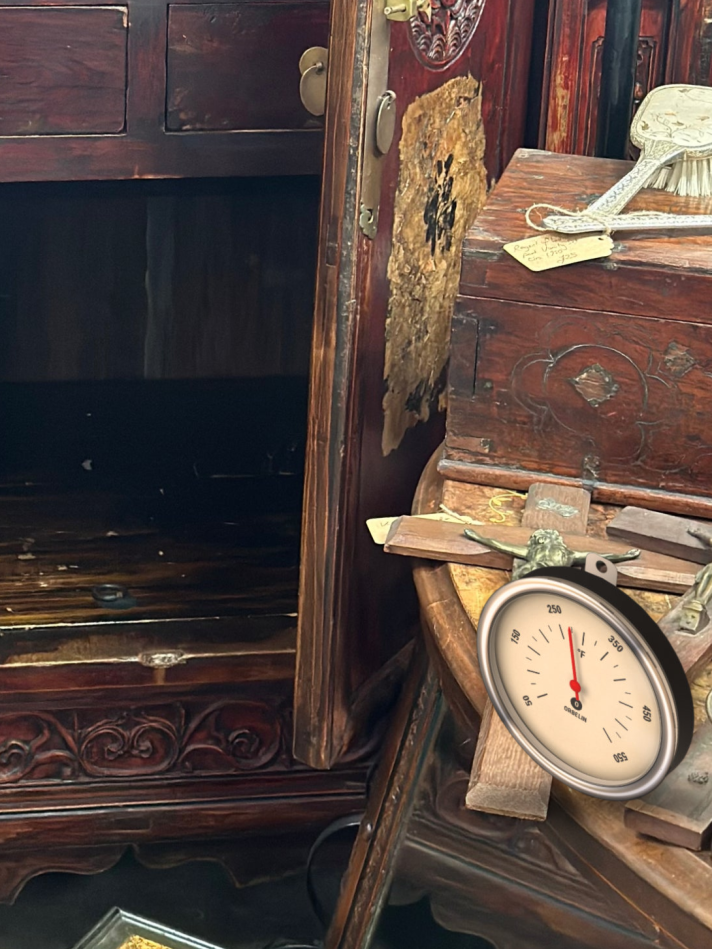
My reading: 275
